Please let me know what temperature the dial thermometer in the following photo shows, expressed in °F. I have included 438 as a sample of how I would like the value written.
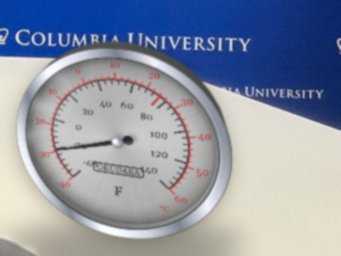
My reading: -20
